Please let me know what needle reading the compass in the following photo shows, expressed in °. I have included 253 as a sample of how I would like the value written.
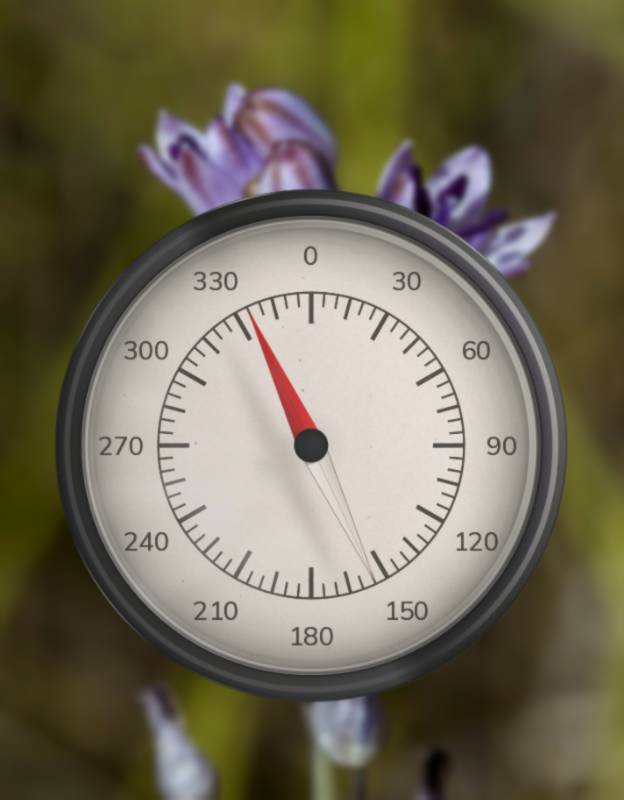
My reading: 335
